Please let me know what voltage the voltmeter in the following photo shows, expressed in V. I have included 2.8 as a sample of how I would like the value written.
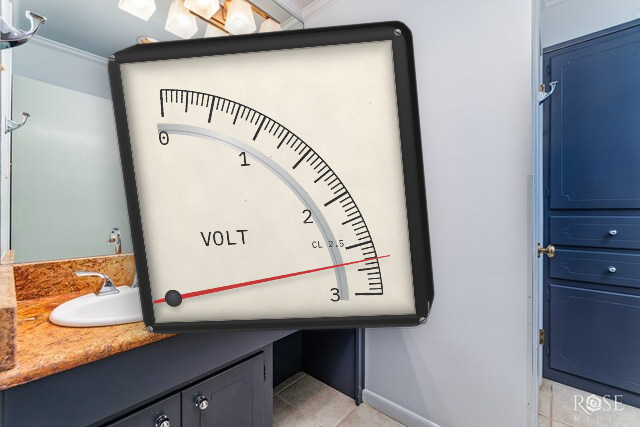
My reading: 2.65
